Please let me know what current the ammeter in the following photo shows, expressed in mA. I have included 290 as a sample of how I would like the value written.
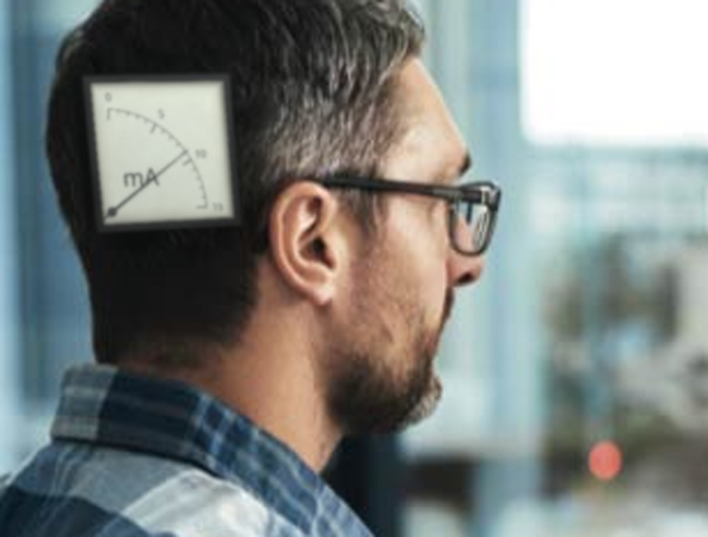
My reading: 9
